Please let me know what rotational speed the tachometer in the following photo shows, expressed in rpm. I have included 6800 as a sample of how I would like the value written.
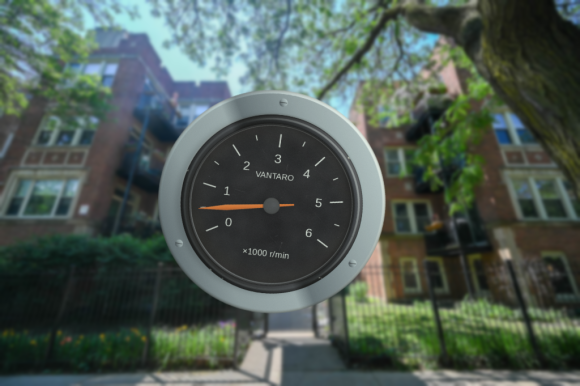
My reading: 500
